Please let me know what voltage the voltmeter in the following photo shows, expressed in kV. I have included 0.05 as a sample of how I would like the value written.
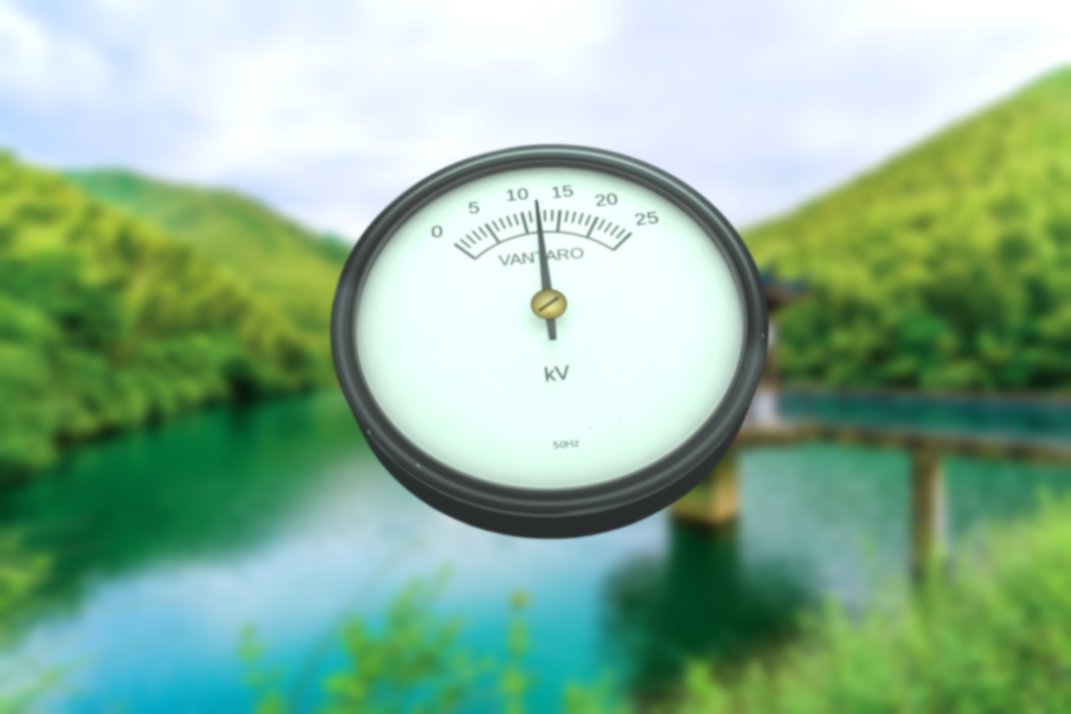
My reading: 12
